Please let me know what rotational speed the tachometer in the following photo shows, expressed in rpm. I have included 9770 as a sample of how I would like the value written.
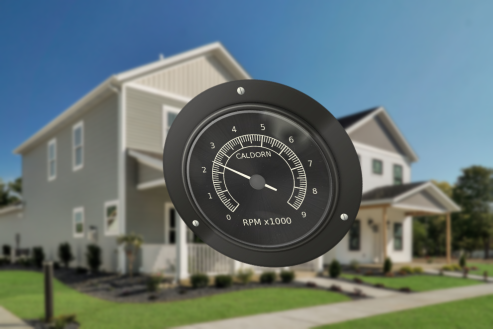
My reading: 2500
